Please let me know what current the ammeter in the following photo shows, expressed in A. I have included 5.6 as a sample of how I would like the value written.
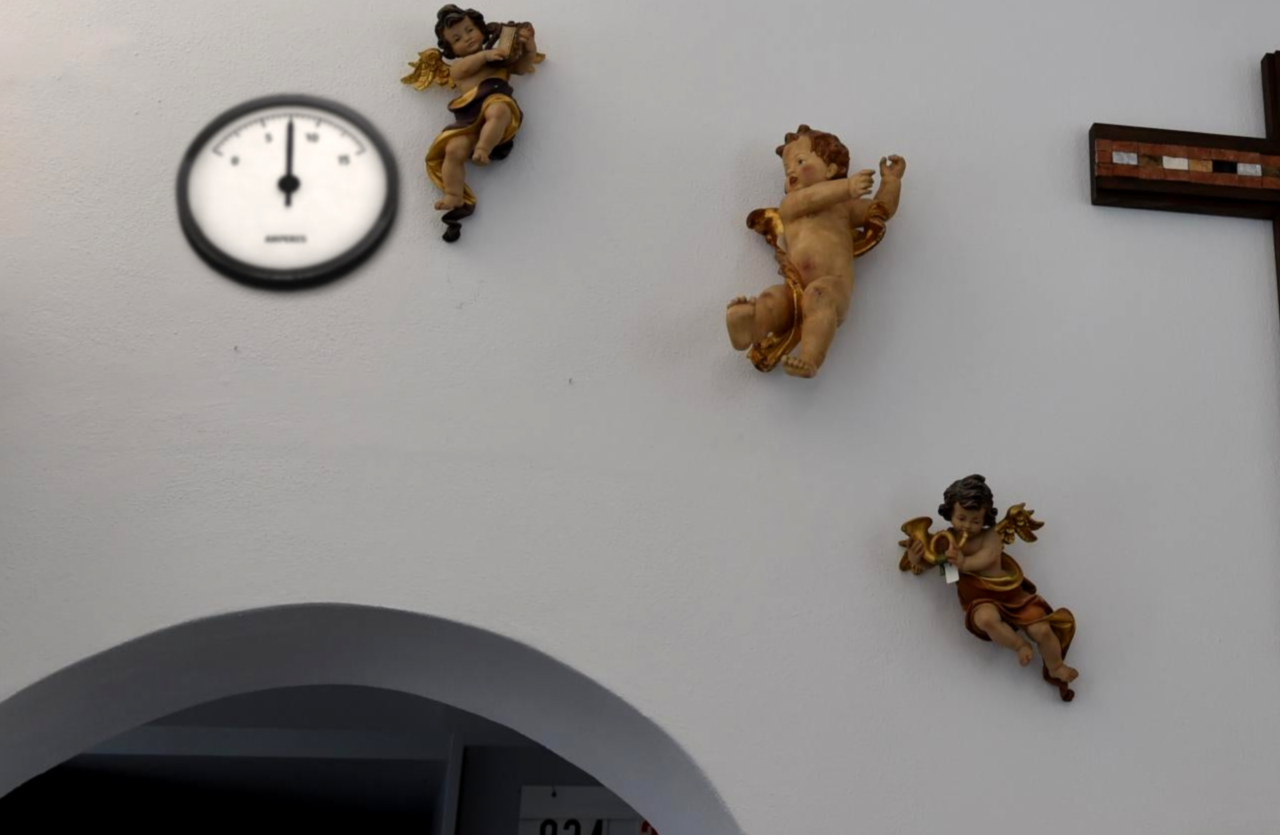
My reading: 7.5
